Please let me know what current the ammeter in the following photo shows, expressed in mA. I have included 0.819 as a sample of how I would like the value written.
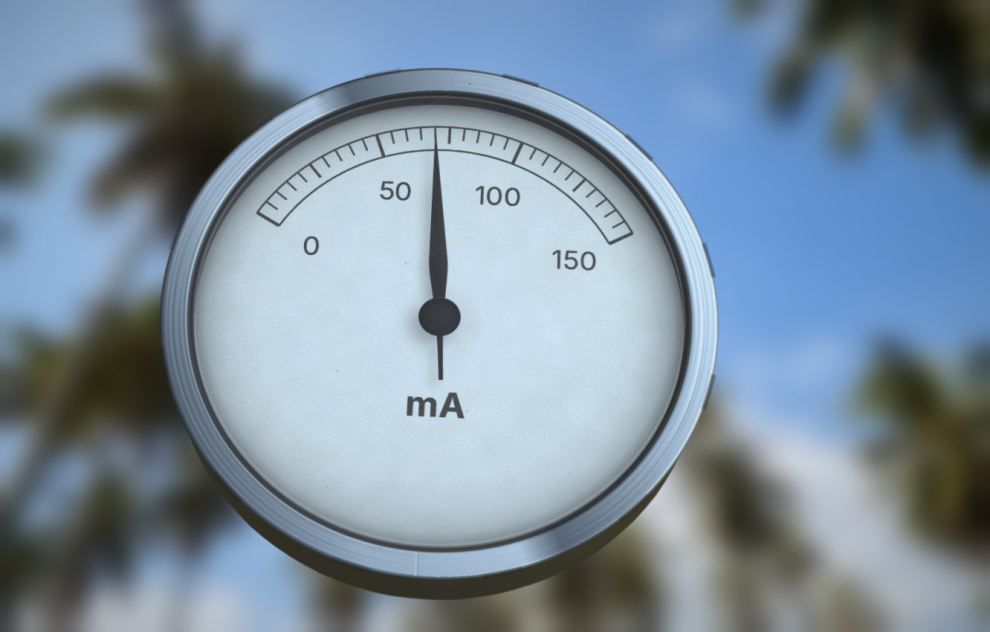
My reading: 70
